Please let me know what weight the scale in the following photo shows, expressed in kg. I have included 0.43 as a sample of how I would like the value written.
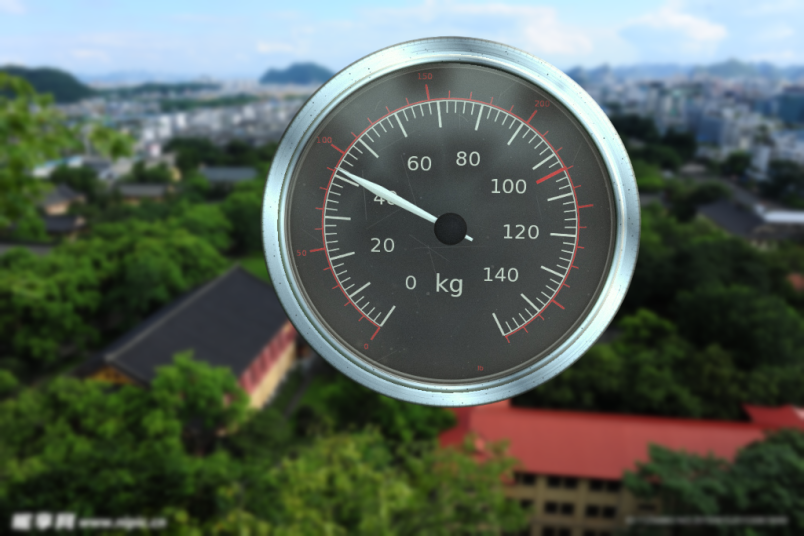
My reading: 42
